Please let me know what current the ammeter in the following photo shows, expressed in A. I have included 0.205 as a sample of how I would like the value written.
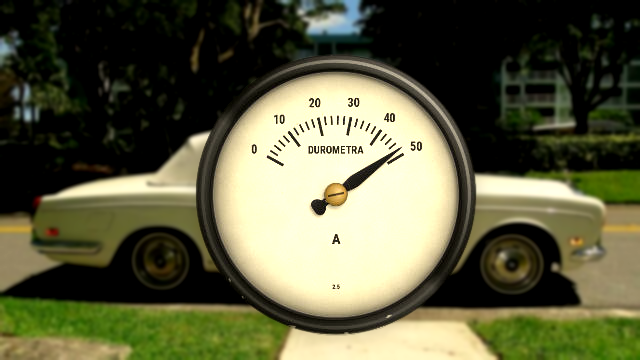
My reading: 48
